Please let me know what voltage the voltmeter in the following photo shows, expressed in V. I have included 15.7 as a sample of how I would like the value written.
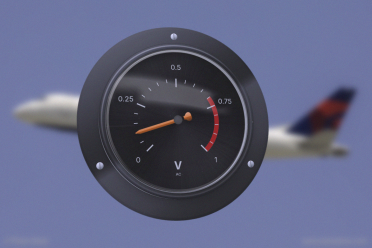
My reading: 0.1
